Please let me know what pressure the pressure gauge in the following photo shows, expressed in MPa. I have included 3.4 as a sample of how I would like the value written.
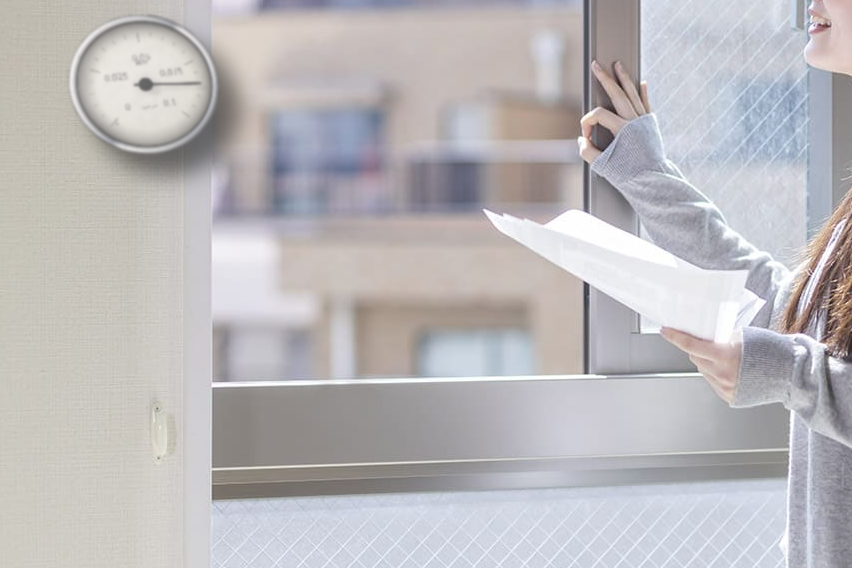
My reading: 0.085
